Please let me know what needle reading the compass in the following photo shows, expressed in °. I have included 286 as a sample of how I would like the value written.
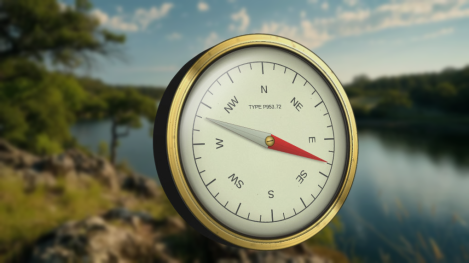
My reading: 110
